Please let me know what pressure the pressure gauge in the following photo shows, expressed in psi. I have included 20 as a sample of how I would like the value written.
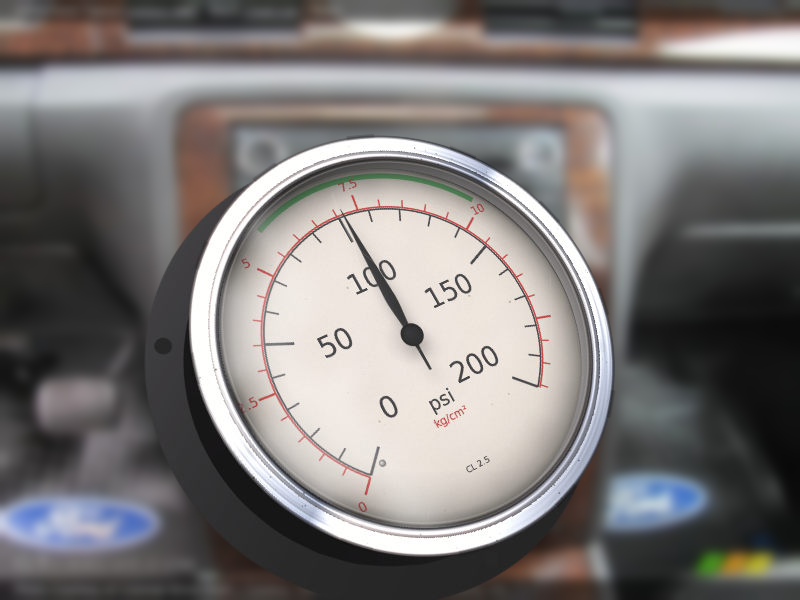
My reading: 100
